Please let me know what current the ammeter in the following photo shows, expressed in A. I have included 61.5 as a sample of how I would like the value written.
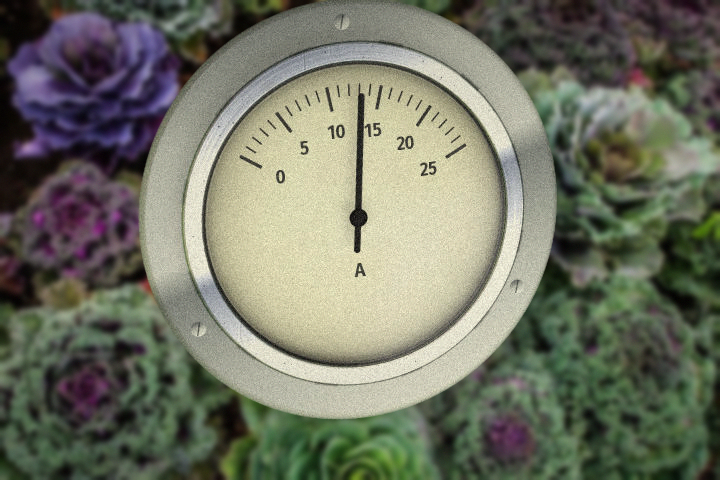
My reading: 13
